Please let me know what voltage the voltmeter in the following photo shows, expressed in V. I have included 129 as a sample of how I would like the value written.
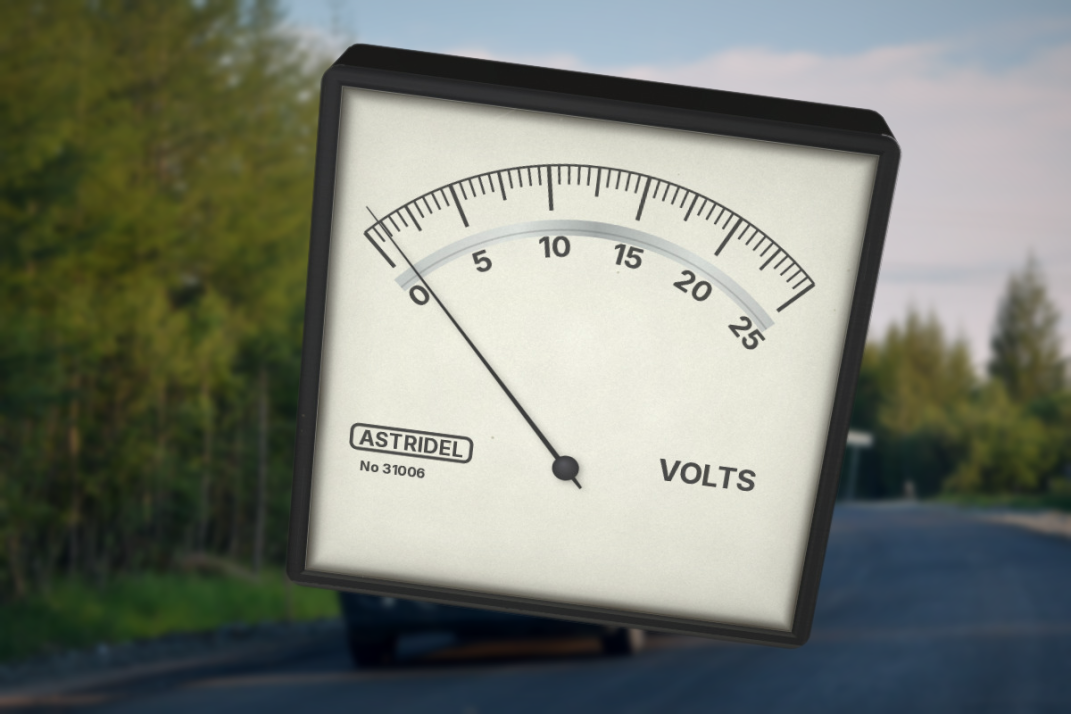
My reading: 1
